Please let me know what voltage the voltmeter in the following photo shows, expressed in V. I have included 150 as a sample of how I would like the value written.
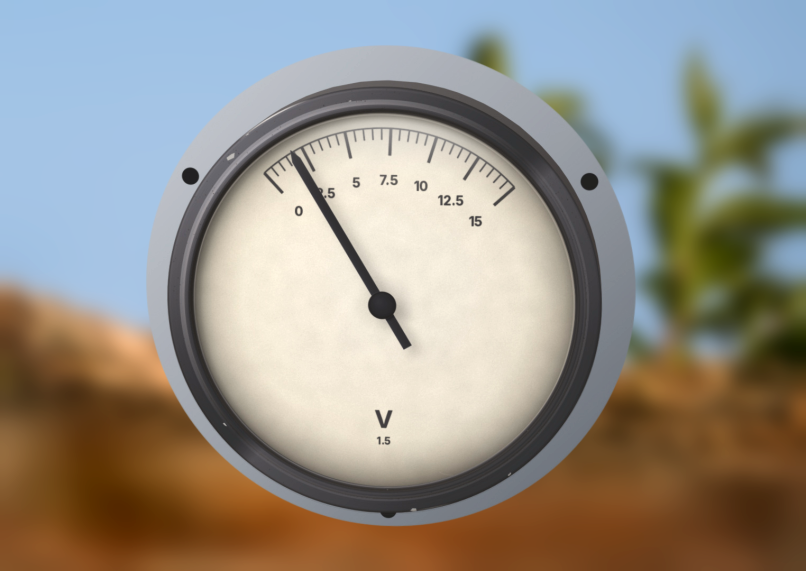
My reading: 2
